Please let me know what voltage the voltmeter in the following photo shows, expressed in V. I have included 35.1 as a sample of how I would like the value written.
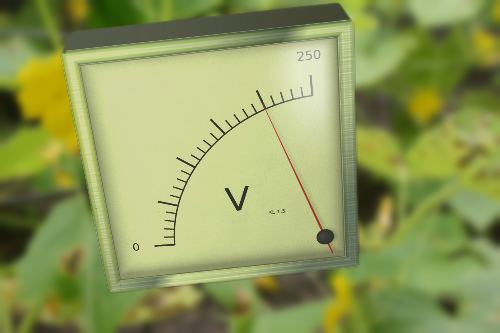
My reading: 200
